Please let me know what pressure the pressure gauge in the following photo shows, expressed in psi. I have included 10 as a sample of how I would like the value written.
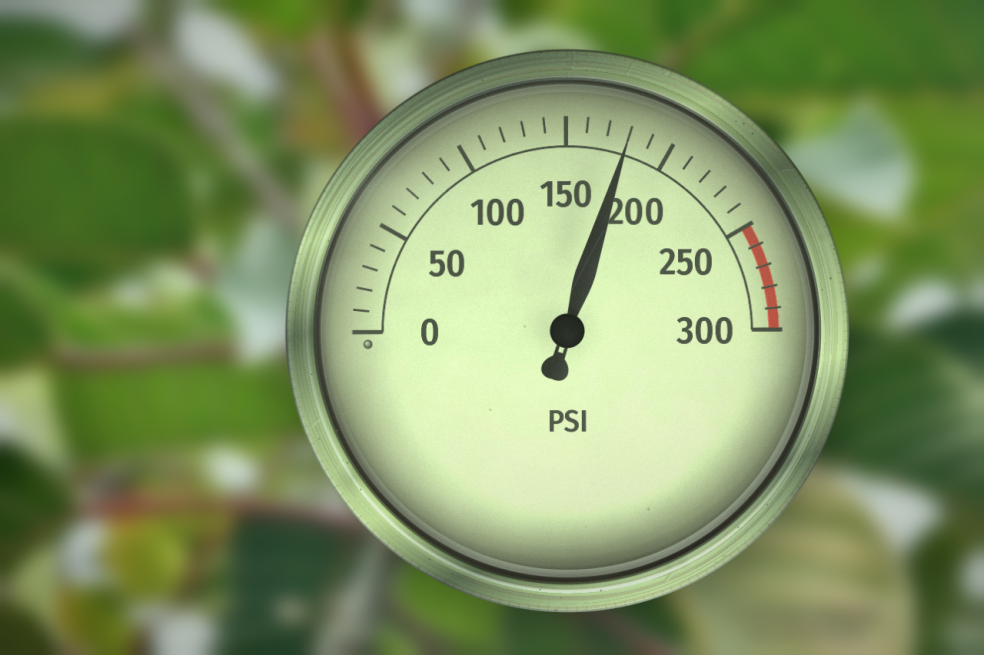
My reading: 180
